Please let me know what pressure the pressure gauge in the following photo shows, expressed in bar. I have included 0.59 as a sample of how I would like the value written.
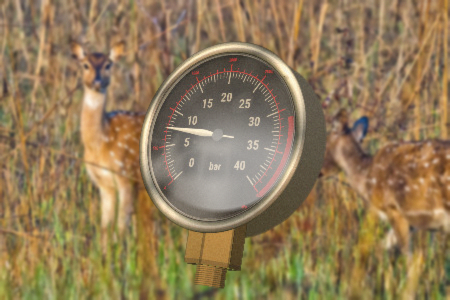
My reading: 7.5
